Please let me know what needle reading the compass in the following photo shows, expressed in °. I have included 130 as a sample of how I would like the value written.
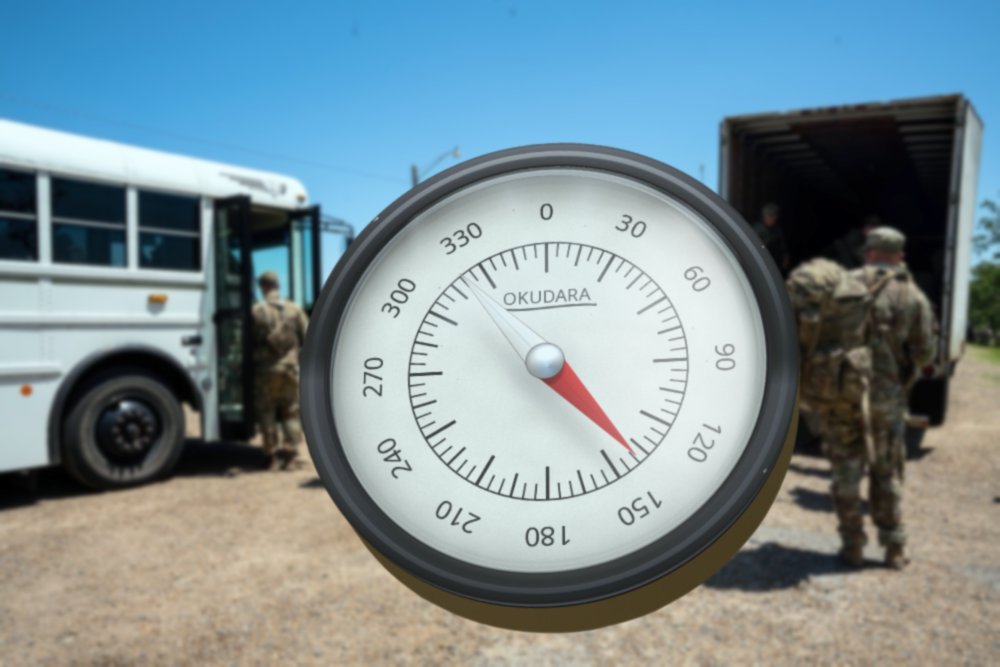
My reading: 140
